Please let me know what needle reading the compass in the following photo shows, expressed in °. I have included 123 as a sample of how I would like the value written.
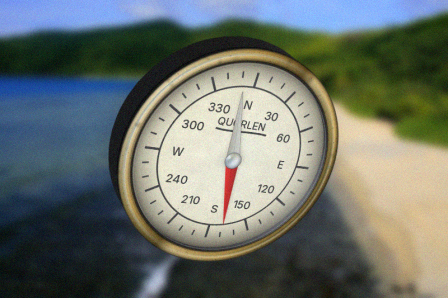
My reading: 170
